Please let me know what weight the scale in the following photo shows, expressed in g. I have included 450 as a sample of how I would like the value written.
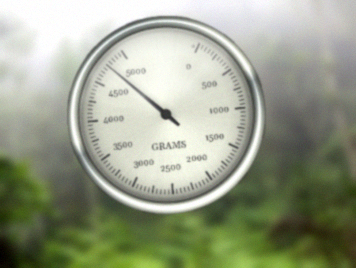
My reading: 4750
